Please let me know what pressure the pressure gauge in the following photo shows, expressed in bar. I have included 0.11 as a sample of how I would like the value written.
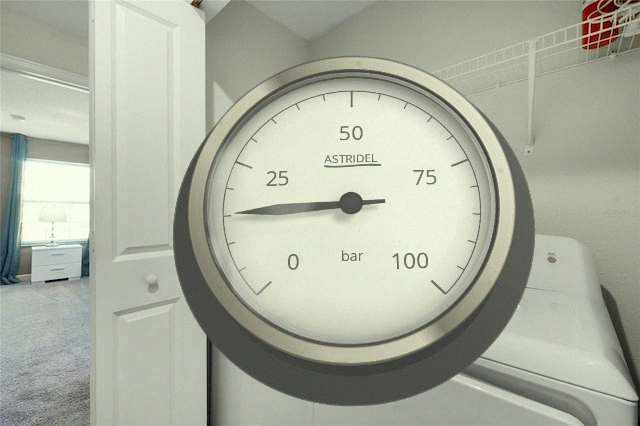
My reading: 15
